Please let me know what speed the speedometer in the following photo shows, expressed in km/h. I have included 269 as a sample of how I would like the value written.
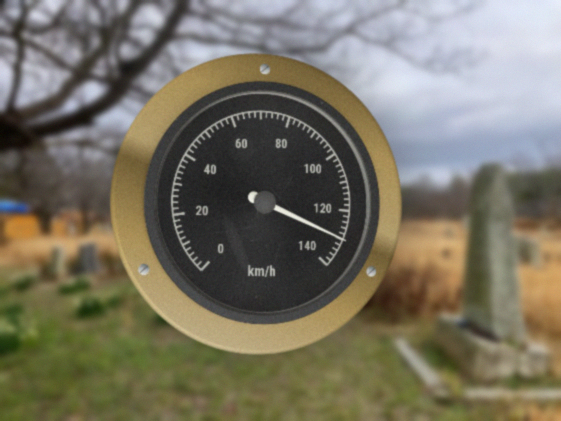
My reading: 130
